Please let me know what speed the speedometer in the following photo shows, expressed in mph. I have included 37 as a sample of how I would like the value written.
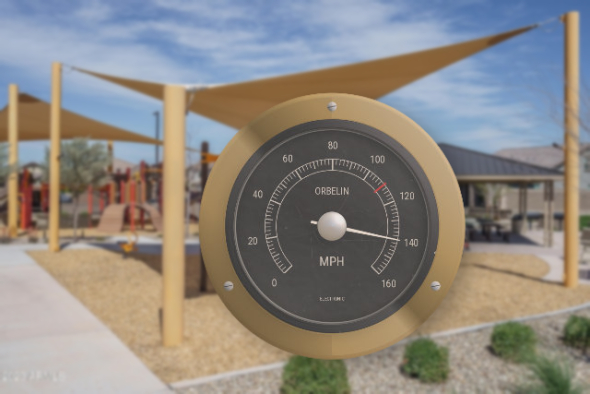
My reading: 140
